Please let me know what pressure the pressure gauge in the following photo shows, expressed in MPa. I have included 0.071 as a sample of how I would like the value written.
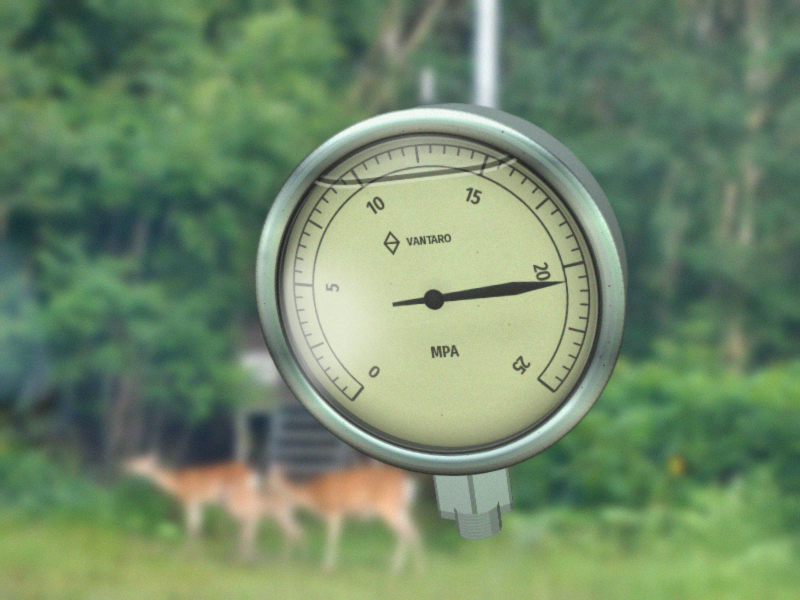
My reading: 20.5
